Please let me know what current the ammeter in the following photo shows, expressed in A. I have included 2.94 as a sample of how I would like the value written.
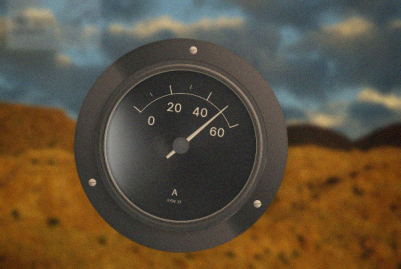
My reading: 50
